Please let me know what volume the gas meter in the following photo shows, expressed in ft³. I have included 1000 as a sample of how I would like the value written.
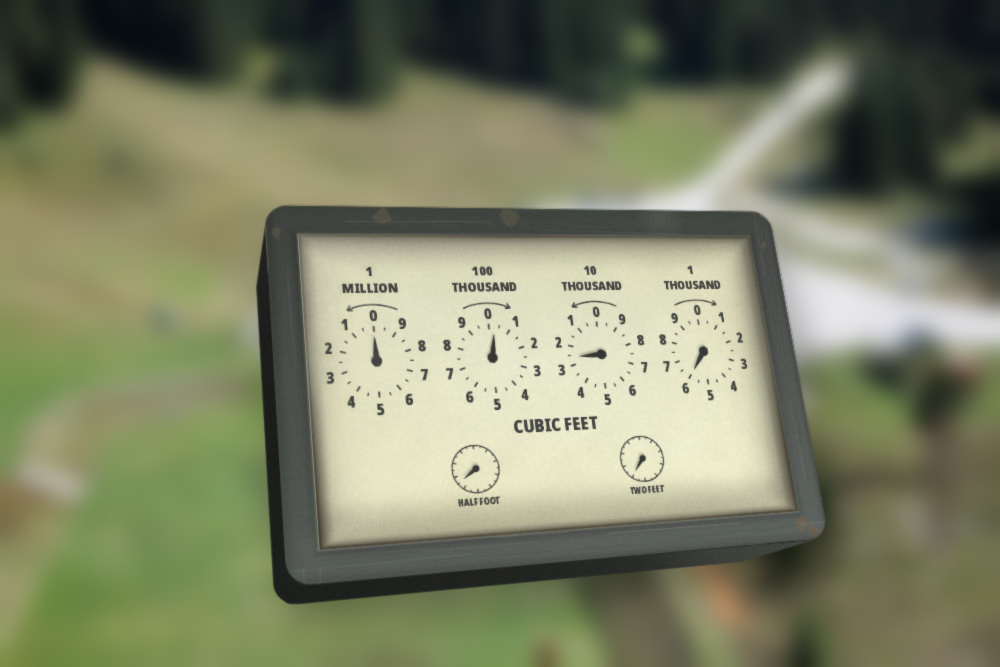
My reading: 2600
